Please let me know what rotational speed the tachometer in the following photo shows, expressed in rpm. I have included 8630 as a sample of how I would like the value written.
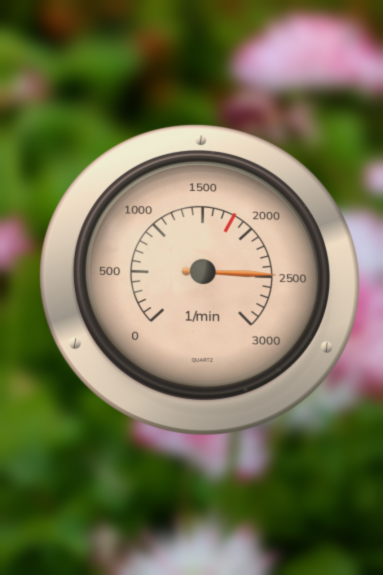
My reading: 2500
